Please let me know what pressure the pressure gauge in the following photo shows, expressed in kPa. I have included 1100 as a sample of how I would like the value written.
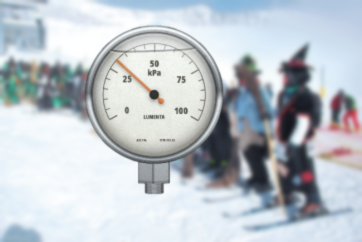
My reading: 30
